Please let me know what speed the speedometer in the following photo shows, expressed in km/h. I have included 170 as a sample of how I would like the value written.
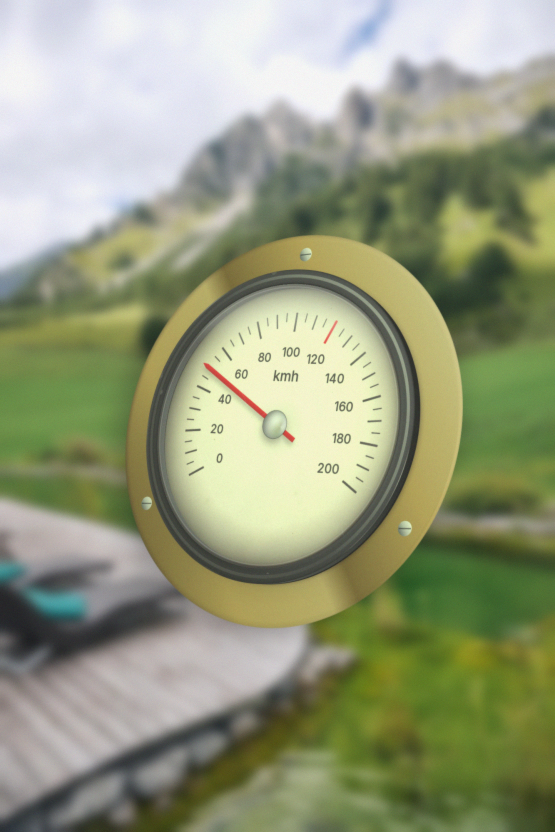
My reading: 50
